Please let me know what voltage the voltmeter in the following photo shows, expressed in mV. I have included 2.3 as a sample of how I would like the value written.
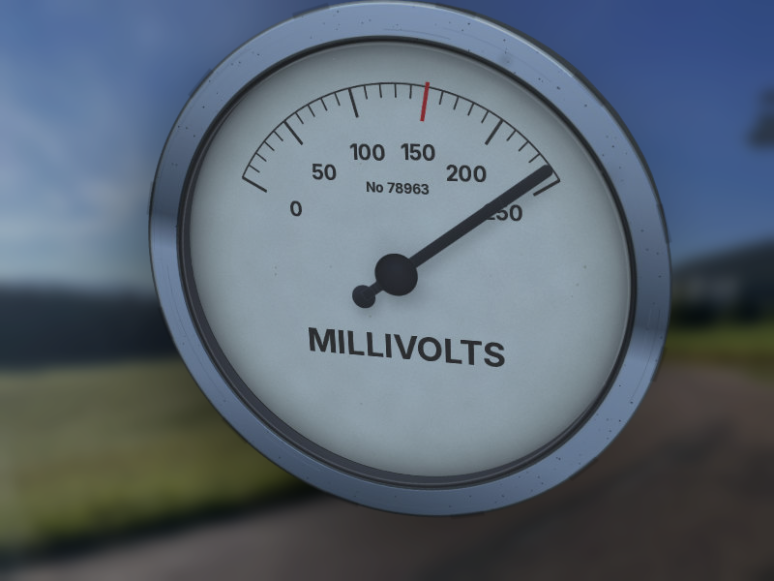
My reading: 240
